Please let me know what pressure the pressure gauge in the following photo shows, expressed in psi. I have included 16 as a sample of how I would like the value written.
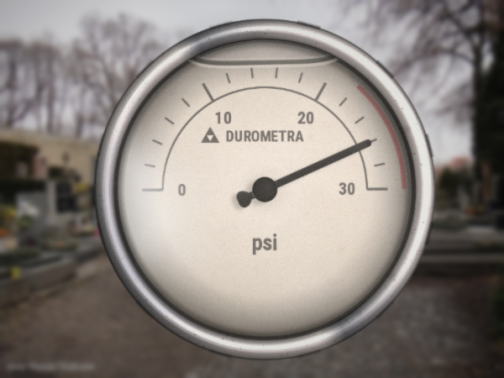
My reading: 26
